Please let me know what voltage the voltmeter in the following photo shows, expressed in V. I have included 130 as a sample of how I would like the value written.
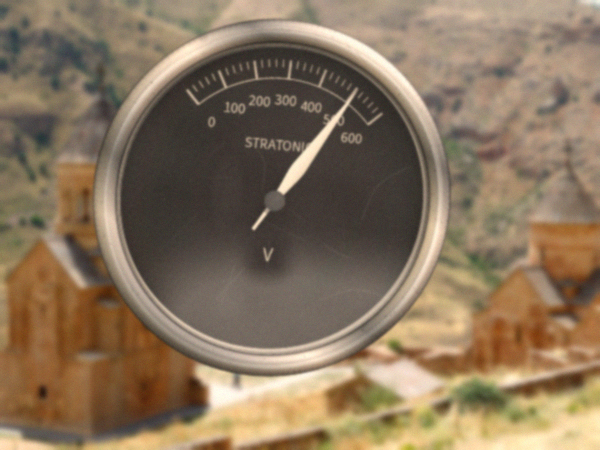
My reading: 500
